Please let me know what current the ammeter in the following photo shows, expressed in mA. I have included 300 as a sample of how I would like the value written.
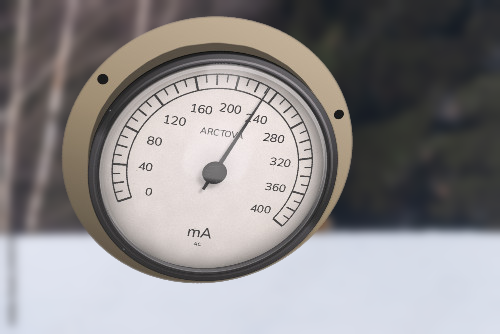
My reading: 230
